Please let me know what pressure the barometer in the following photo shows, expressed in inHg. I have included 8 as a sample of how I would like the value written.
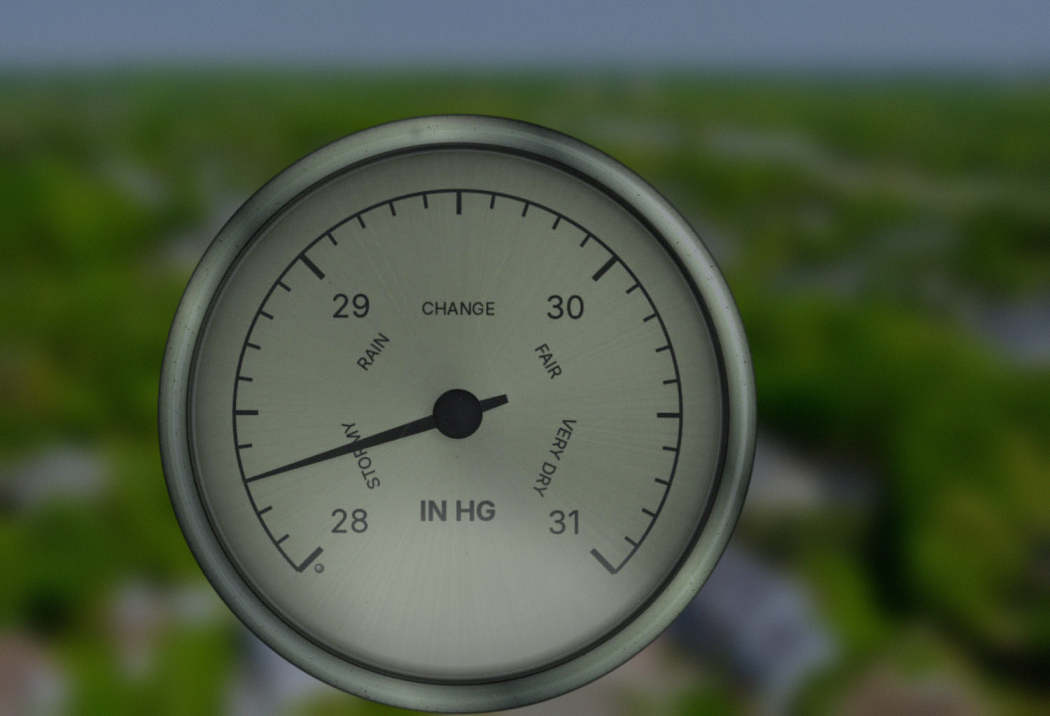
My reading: 28.3
